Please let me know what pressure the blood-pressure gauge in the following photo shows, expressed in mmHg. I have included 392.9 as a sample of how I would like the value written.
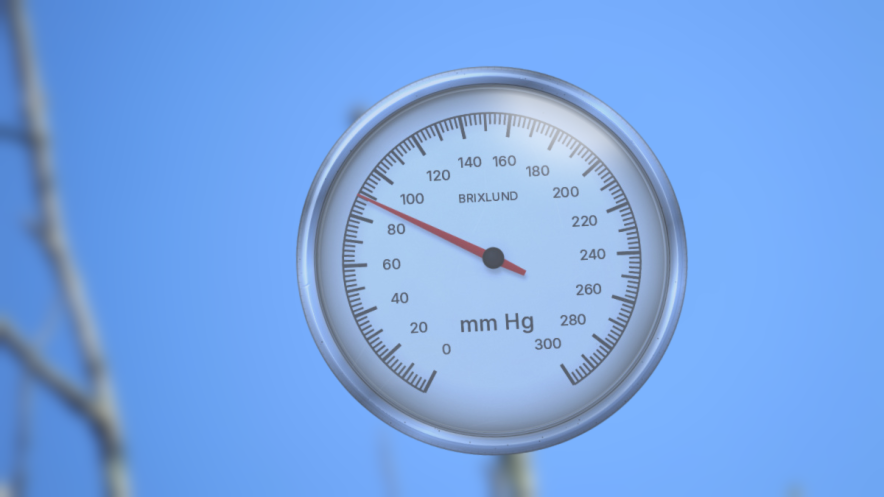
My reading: 88
